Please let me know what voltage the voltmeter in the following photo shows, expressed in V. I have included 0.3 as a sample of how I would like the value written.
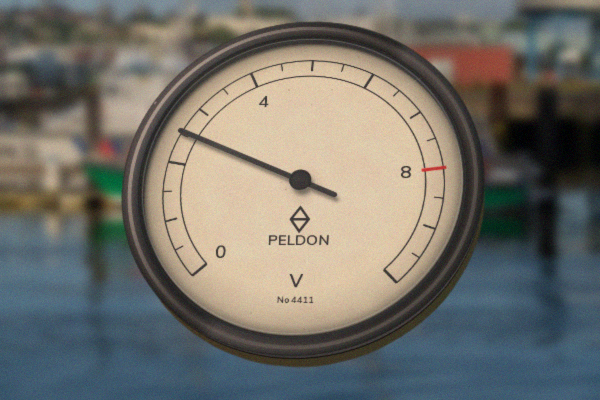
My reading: 2.5
